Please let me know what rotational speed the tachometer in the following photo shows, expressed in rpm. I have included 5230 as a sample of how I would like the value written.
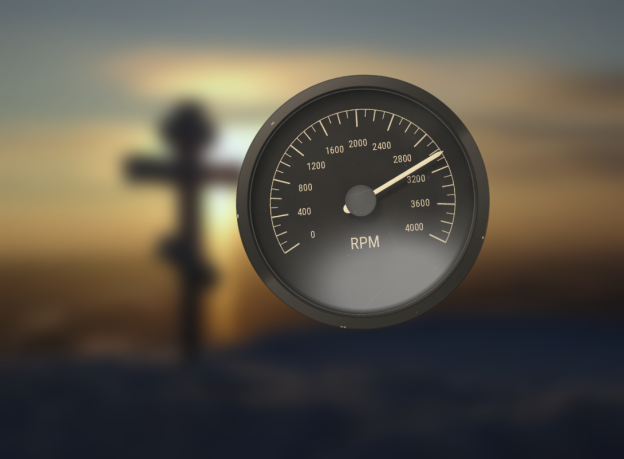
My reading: 3050
